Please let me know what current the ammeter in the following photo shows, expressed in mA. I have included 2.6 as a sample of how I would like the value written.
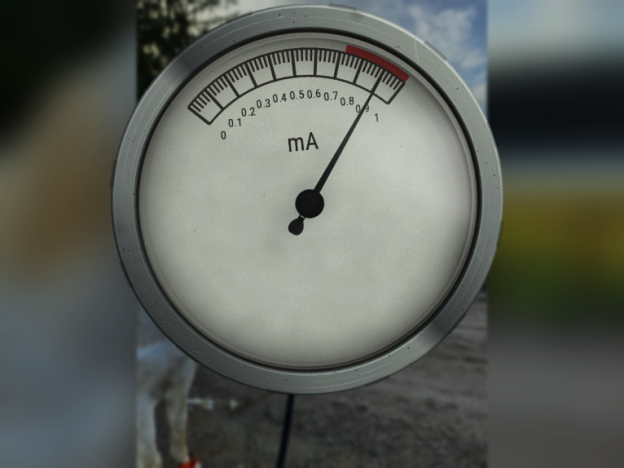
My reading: 0.9
